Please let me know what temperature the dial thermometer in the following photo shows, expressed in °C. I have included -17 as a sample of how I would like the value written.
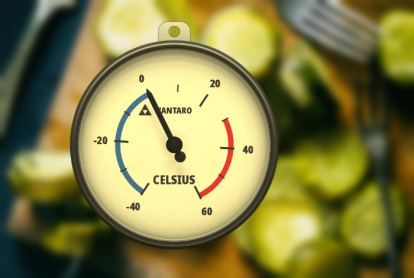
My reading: 0
